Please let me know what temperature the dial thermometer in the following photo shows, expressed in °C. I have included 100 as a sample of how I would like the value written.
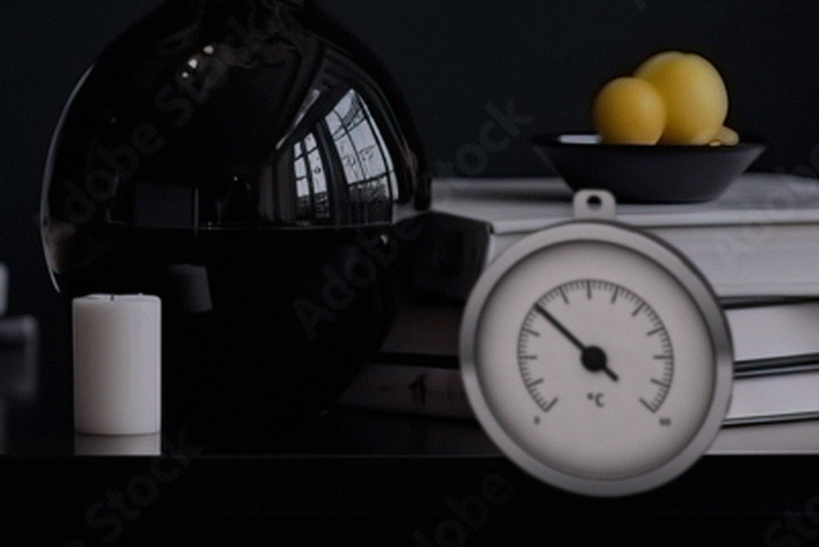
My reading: 20
